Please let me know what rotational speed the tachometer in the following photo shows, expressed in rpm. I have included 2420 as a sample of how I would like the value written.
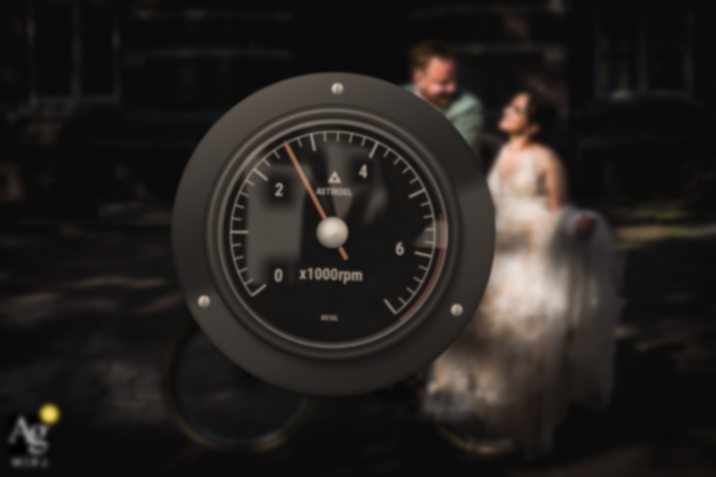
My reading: 2600
